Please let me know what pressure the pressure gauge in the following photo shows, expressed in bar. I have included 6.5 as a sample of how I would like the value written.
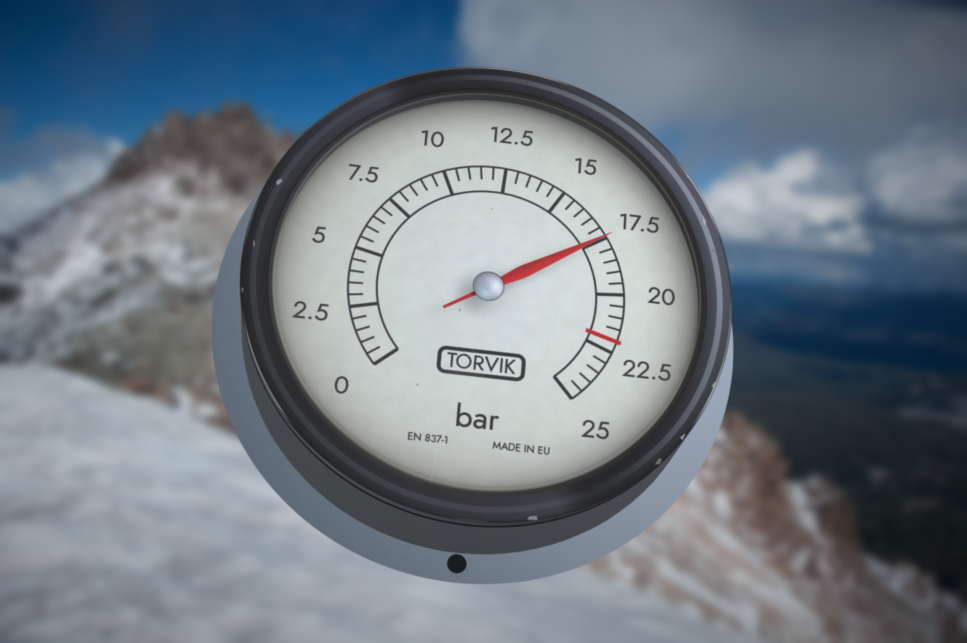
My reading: 17.5
